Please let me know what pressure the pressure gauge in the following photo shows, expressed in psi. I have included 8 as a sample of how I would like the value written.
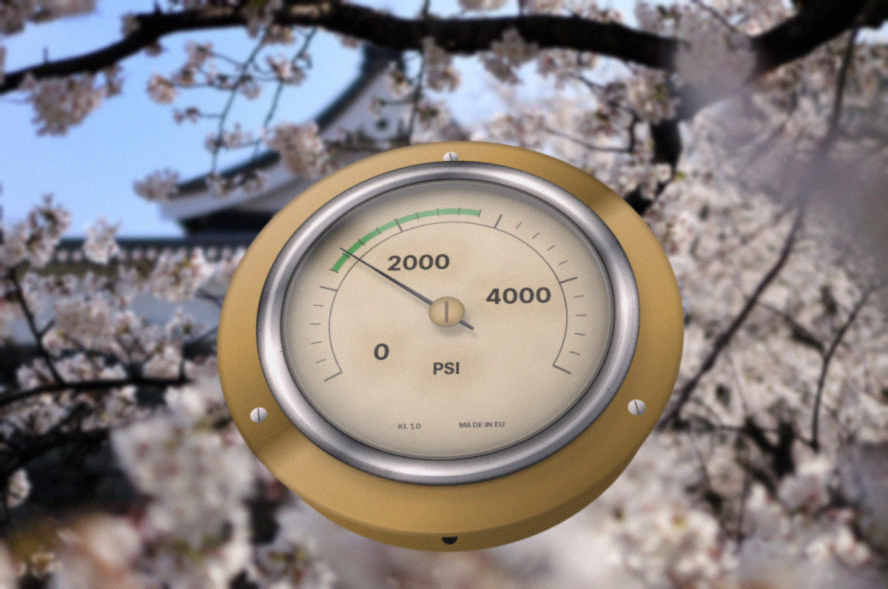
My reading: 1400
